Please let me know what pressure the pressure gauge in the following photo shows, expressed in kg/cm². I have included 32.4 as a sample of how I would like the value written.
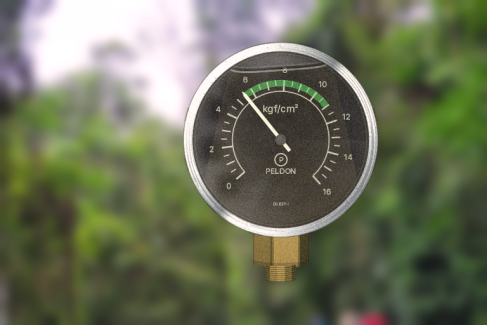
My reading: 5.5
